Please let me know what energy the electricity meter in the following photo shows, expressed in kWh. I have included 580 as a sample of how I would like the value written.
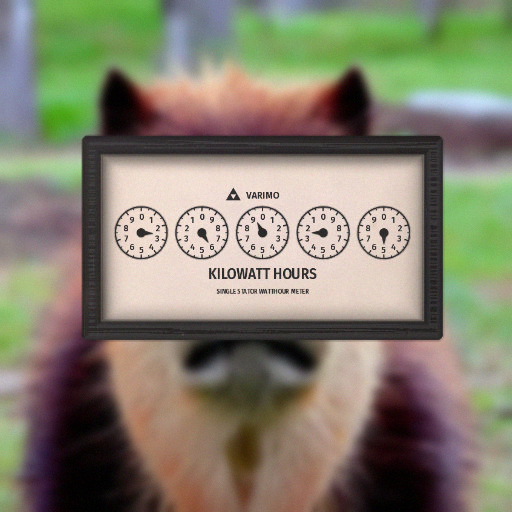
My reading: 25925
